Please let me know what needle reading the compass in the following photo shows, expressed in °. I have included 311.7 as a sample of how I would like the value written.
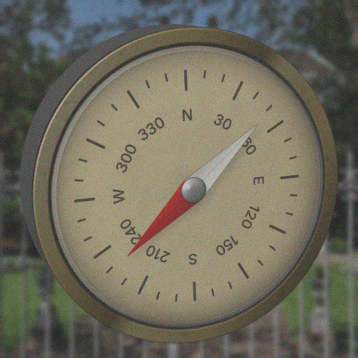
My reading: 230
